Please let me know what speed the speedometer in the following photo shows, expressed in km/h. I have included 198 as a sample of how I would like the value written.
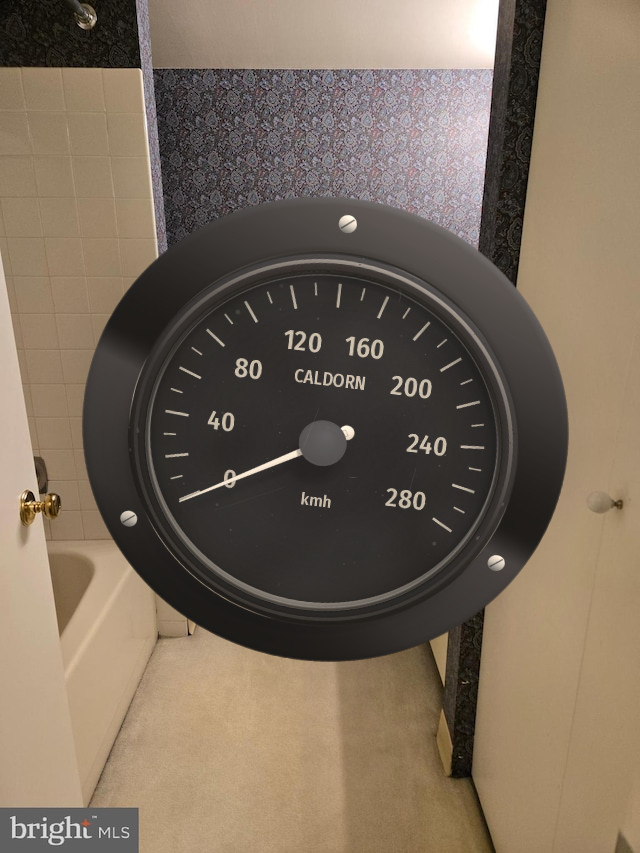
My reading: 0
